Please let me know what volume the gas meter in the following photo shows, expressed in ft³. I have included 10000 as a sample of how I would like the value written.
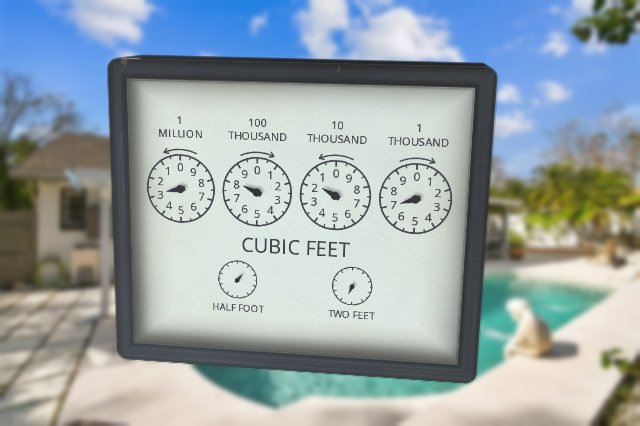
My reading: 281700
